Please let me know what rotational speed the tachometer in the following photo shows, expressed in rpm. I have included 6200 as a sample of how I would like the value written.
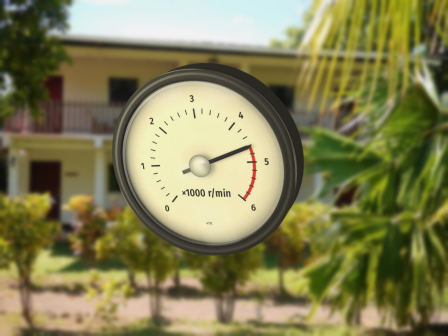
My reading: 4600
